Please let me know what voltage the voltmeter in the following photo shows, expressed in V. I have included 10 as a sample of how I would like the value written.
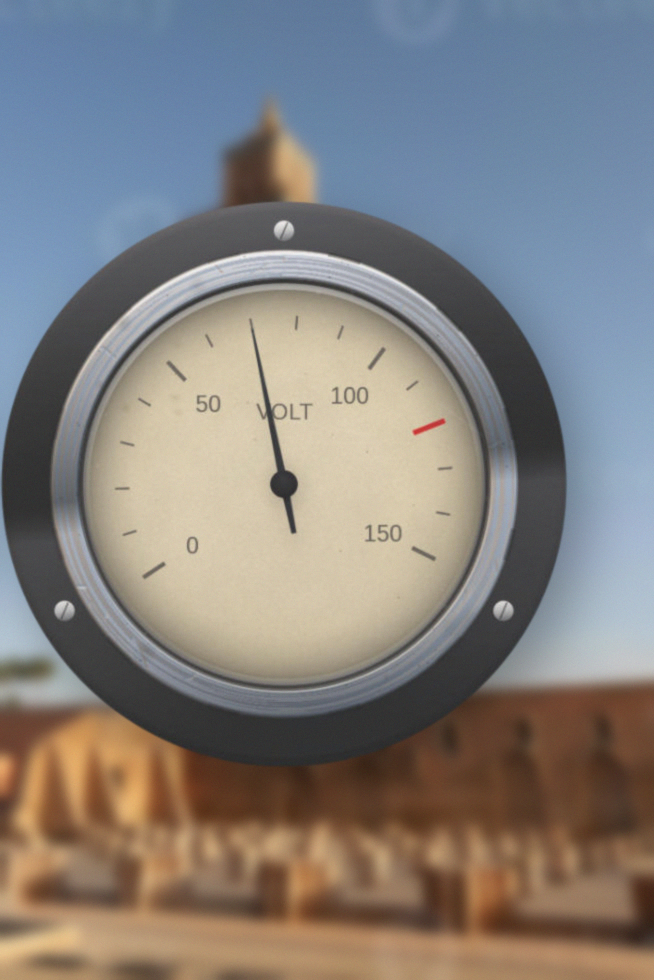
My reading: 70
